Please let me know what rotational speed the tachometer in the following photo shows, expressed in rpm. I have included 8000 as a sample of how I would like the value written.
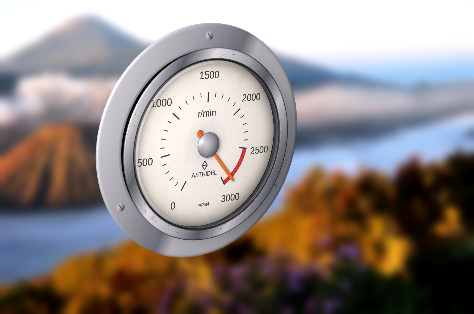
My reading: 2900
